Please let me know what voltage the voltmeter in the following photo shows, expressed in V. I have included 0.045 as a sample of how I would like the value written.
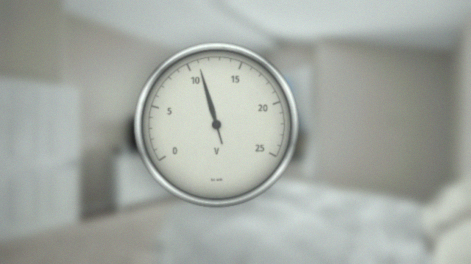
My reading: 11
